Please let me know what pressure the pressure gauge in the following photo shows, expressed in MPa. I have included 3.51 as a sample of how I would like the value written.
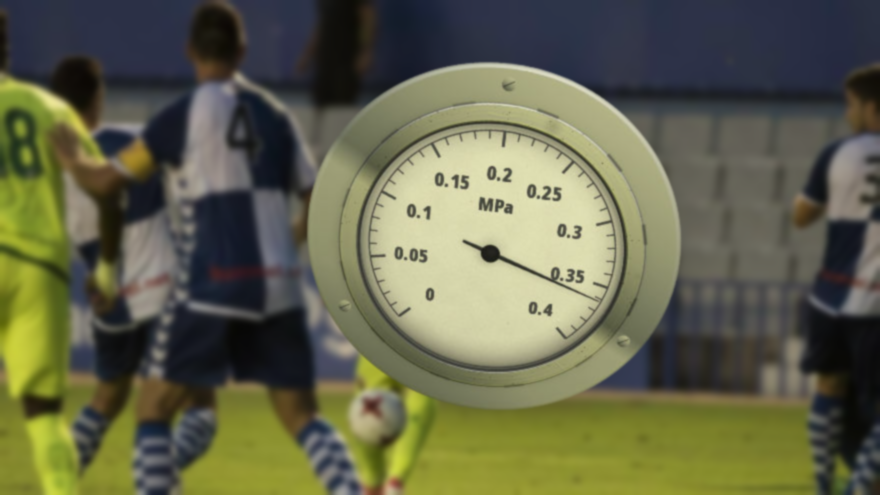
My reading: 0.36
